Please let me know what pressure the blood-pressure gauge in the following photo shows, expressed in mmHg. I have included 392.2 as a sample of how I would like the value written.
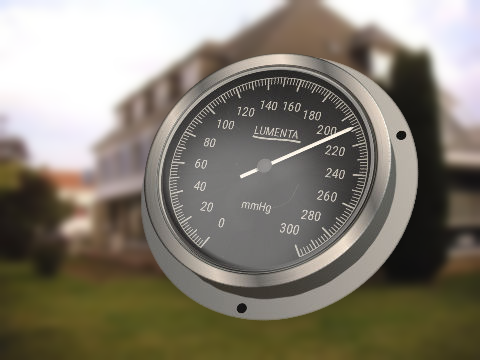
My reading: 210
